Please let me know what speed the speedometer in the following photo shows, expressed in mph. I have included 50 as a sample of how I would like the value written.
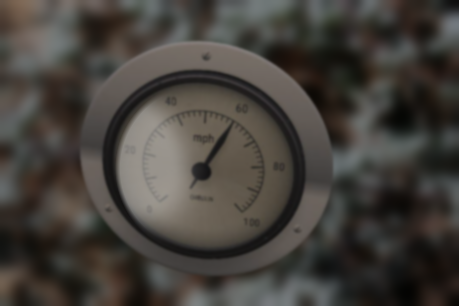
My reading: 60
